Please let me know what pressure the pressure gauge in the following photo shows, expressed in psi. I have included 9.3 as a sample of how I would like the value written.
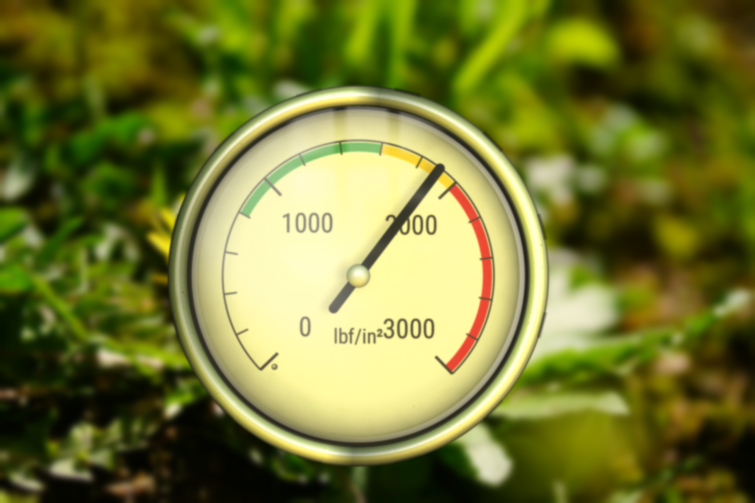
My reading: 1900
